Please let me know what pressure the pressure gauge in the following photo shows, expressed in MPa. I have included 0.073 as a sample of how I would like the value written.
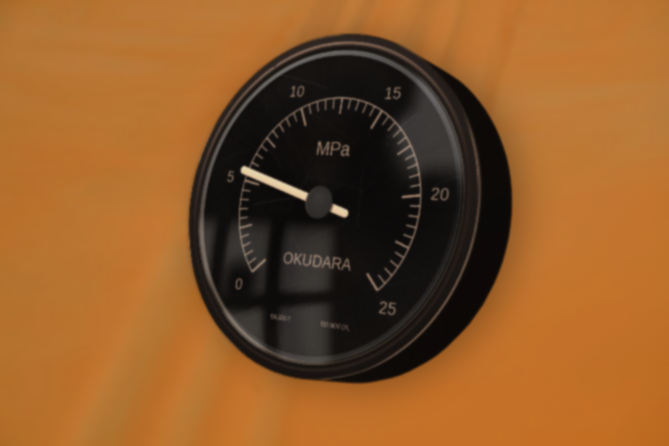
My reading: 5.5
